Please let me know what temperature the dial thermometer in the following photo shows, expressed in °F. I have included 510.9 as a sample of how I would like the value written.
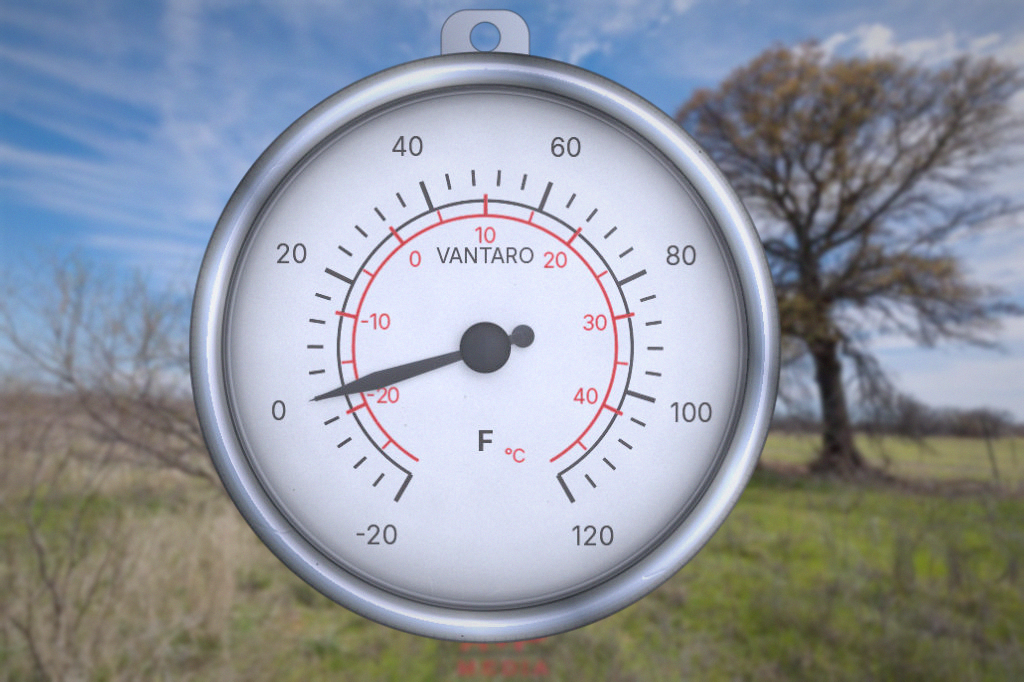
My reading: 0
